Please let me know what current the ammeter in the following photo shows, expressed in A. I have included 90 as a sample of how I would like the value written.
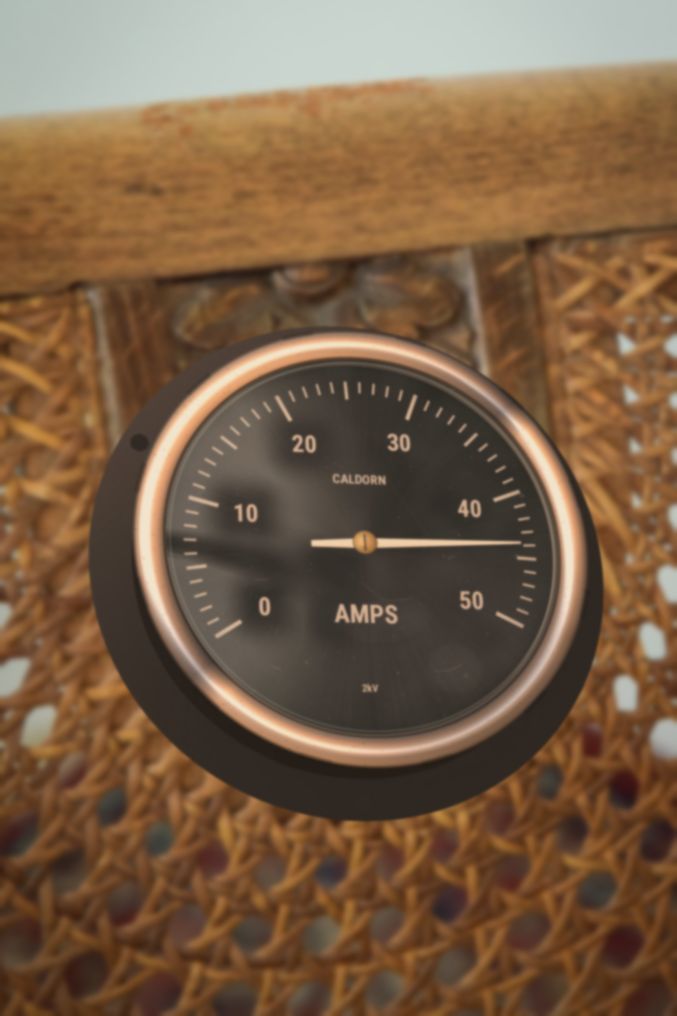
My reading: 44
